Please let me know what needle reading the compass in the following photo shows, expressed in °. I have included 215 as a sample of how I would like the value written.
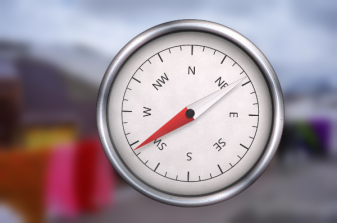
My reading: 235
